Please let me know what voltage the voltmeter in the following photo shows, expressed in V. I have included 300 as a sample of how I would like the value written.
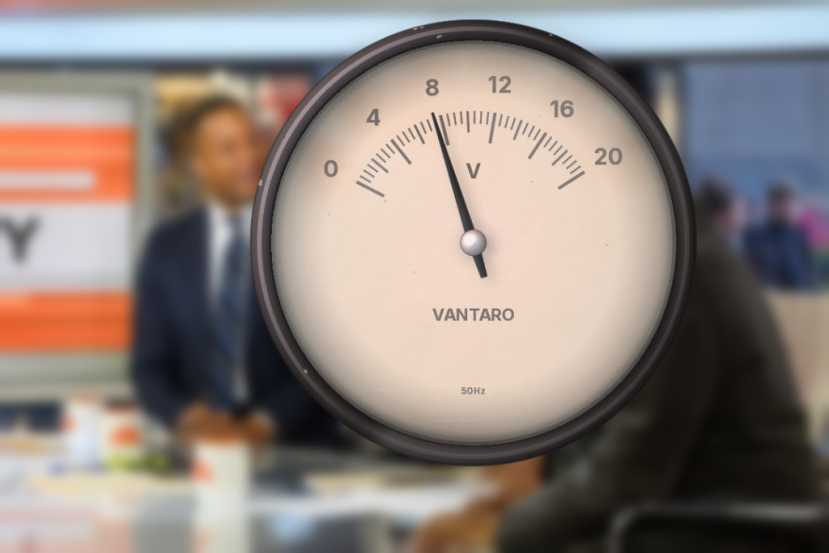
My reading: 7.5
